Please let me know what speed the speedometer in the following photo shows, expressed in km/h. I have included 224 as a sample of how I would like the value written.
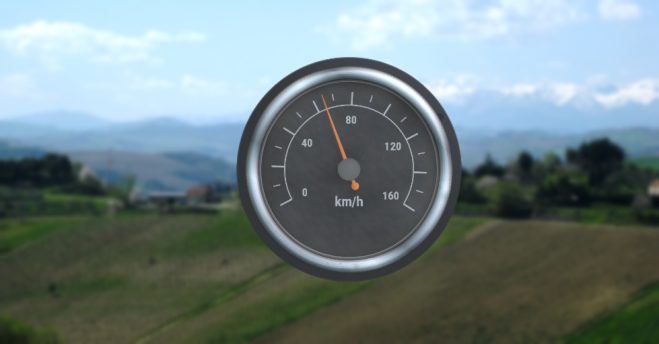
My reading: 65
